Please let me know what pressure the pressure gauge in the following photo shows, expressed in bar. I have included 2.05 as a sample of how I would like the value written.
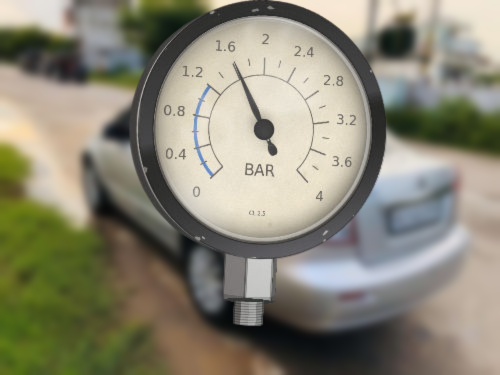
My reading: 1.6
